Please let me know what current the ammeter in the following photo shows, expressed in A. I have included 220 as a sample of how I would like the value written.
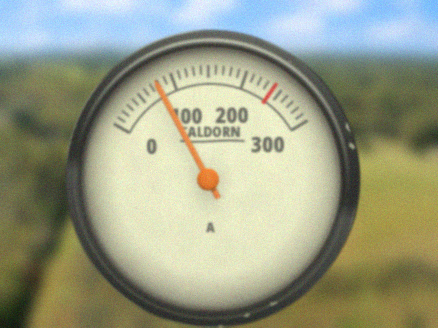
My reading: 80
